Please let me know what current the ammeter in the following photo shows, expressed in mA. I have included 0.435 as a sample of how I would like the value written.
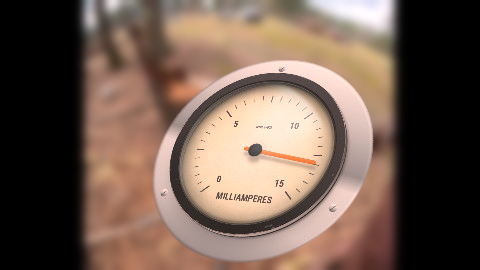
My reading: 13
